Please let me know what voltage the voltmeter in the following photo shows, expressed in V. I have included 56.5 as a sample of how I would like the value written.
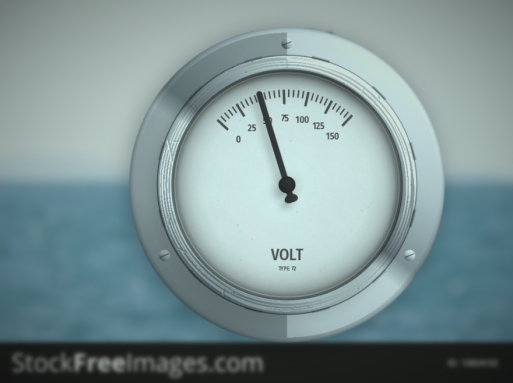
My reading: 50
